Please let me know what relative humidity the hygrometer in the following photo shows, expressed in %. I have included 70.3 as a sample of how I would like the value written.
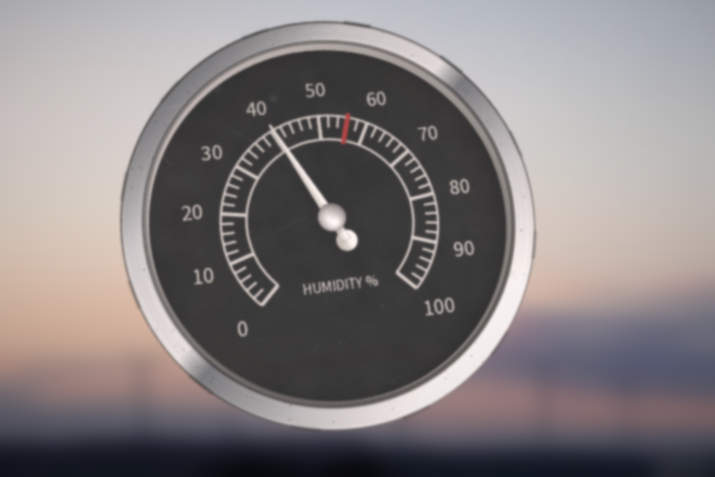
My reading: 40
